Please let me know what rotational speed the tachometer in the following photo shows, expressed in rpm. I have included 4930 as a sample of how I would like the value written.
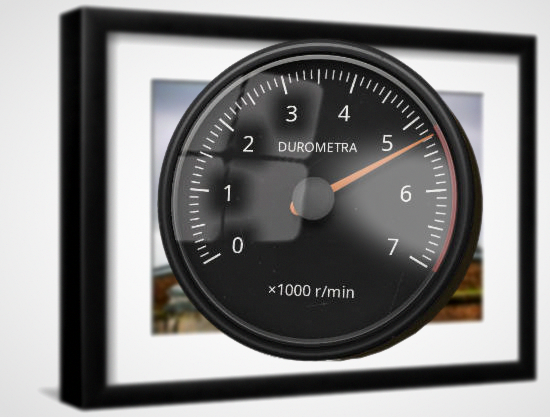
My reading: 5300
